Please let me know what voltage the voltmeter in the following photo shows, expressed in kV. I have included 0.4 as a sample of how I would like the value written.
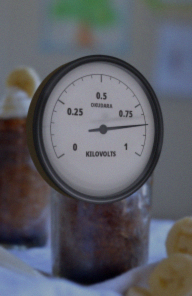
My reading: 0.85
